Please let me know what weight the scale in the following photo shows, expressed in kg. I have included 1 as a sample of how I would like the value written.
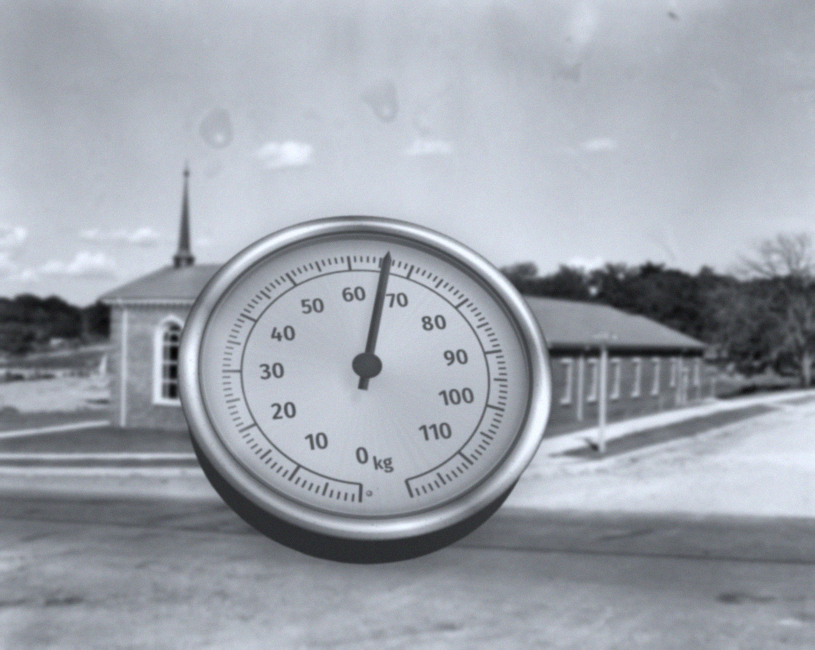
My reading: 66
